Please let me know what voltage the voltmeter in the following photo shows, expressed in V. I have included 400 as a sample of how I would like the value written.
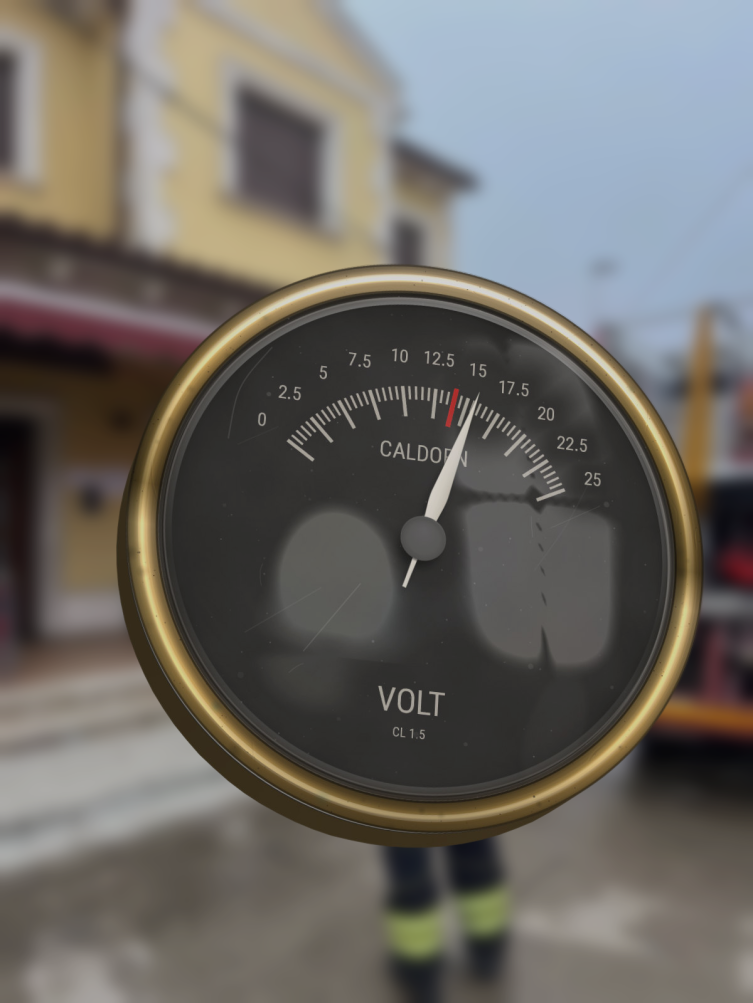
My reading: 15.5
